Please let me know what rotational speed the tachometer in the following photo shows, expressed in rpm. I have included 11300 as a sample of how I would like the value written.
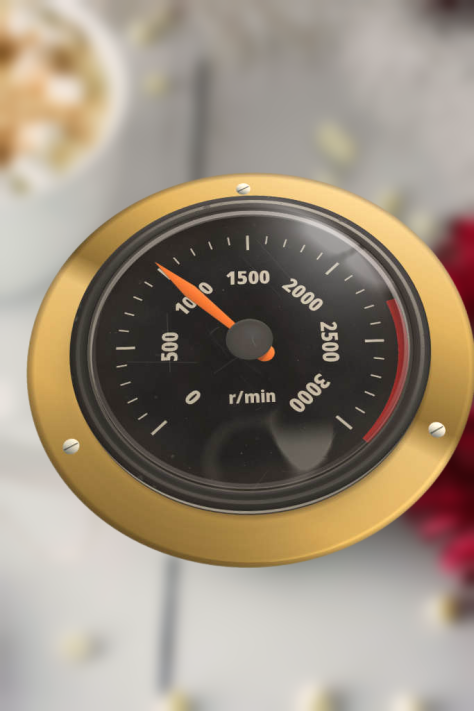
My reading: 1000
